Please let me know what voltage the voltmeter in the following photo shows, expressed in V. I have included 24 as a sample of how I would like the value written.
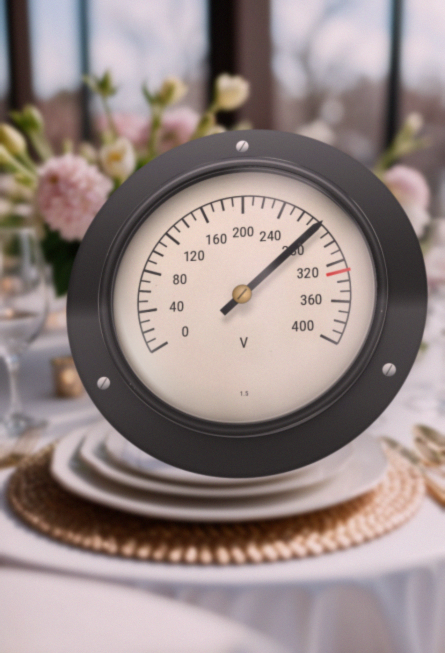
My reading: 280
